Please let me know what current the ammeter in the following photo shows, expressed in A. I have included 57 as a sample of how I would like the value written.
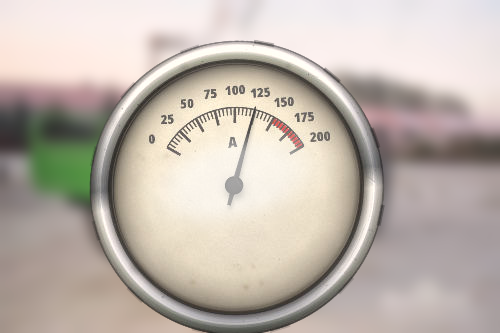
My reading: 125
